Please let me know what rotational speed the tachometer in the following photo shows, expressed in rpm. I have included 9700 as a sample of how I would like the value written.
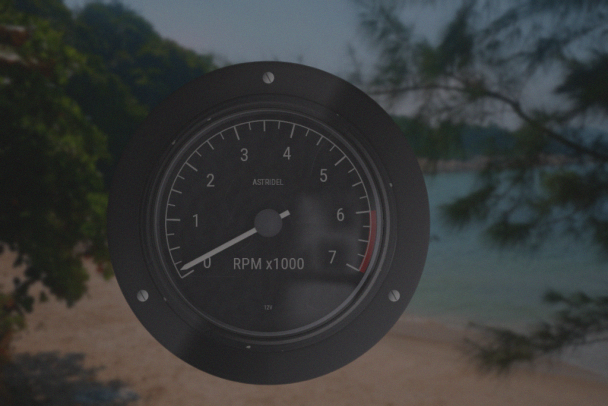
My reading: 125
